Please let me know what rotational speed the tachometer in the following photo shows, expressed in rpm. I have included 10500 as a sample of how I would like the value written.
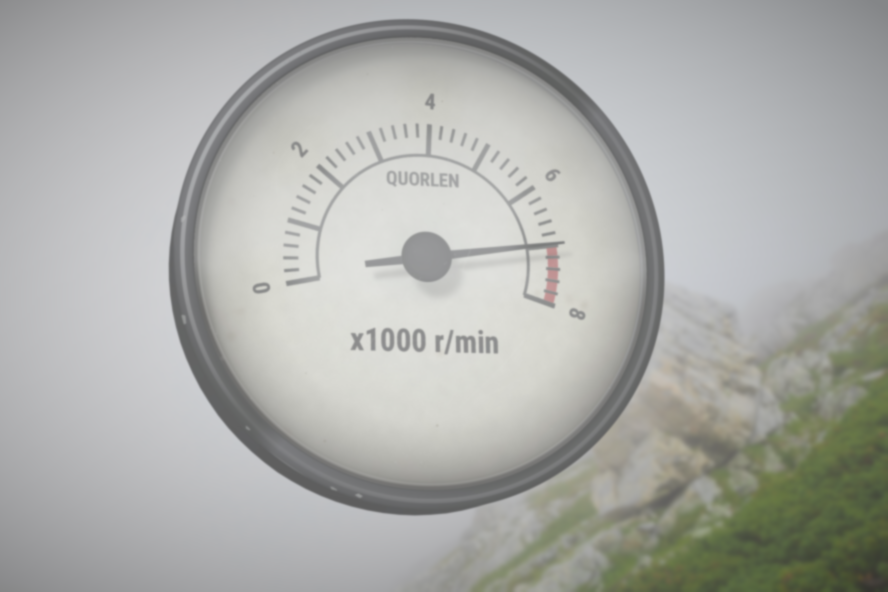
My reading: 7000
